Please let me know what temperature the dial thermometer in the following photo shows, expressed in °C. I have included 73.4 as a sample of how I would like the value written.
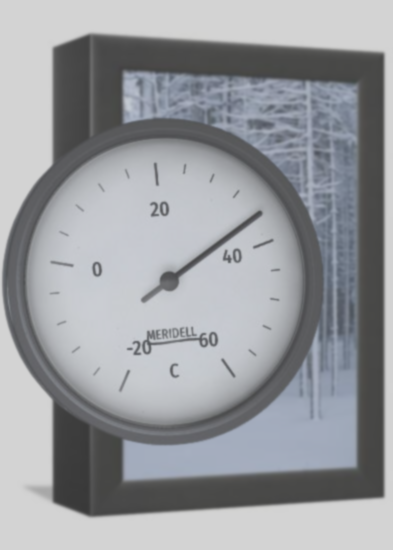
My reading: 36
